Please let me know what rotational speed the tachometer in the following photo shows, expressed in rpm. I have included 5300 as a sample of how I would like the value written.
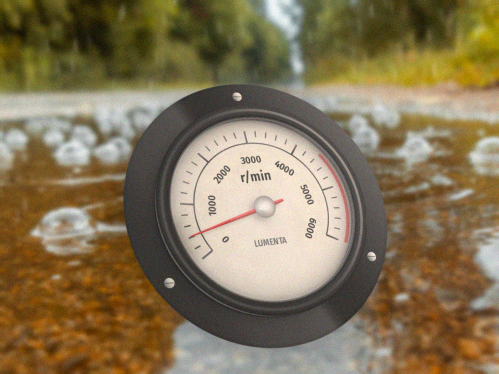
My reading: 400
